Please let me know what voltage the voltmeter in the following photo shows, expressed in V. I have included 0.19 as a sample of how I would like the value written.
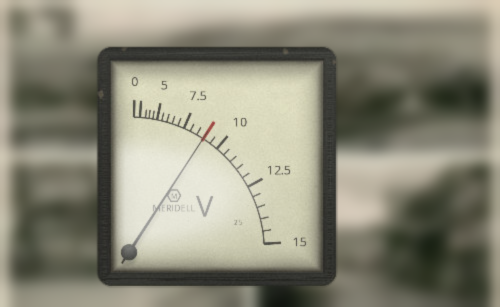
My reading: 9
